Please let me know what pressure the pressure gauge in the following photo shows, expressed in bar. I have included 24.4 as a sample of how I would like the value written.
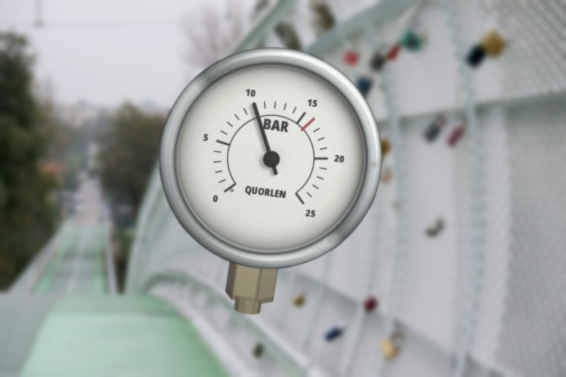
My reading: 10
